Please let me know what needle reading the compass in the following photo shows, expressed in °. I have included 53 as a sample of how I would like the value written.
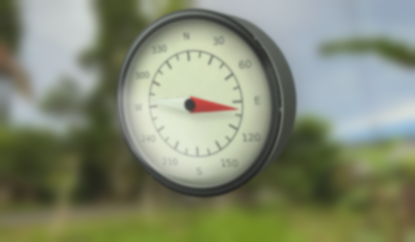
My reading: 97.5
